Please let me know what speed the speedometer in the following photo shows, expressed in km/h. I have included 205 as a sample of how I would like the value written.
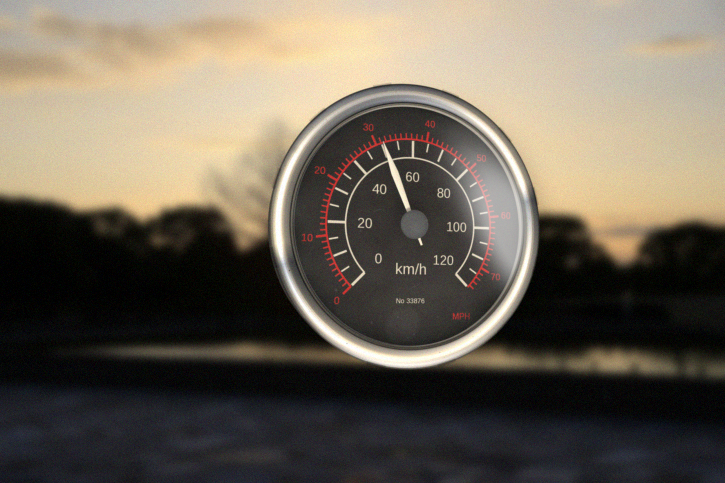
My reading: 50
